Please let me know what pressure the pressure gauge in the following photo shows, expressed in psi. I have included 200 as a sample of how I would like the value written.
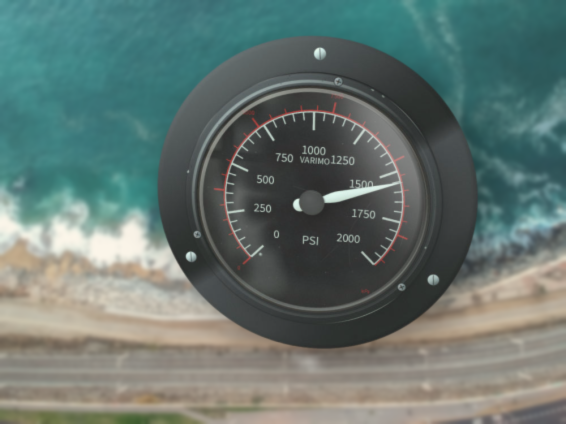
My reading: 1550
